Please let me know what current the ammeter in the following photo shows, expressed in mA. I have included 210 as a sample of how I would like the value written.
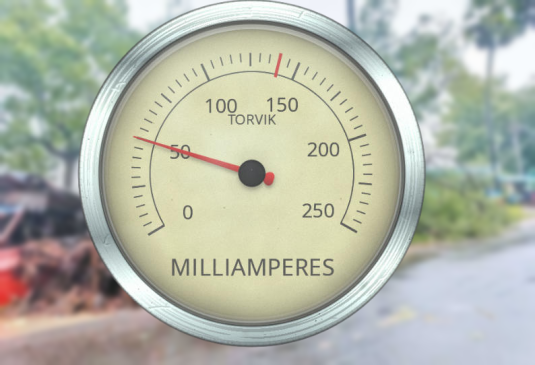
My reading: 50
